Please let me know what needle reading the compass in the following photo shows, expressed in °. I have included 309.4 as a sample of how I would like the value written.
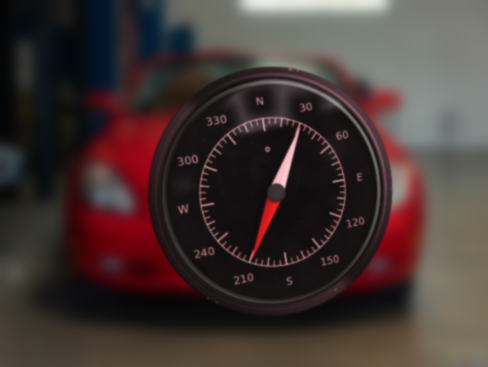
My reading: 210
